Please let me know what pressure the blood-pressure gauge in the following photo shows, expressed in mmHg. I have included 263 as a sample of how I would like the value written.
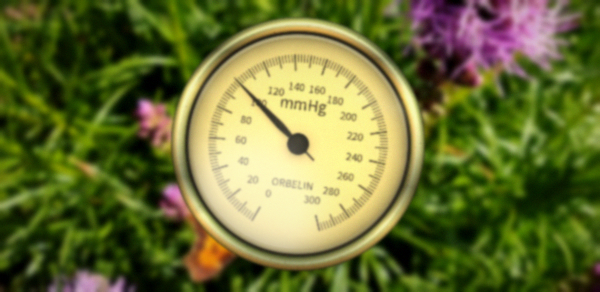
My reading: 100
